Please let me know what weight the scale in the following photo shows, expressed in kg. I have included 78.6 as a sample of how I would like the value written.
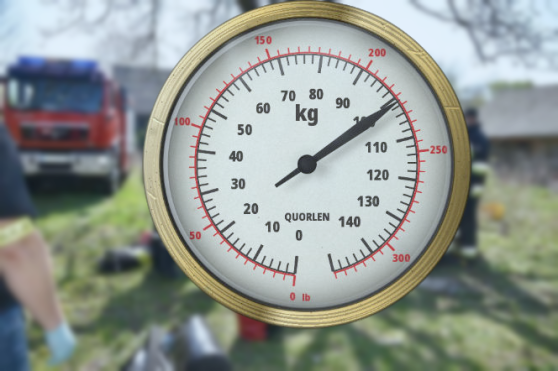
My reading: 101
